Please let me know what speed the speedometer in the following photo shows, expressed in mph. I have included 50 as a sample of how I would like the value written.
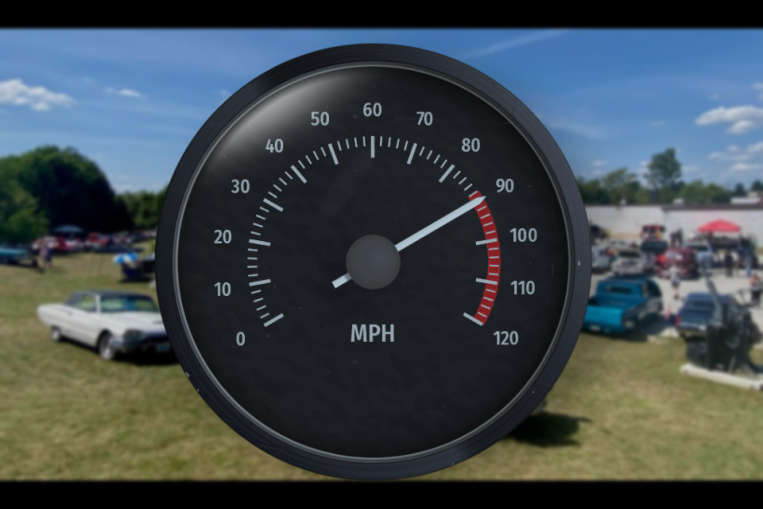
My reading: 90
